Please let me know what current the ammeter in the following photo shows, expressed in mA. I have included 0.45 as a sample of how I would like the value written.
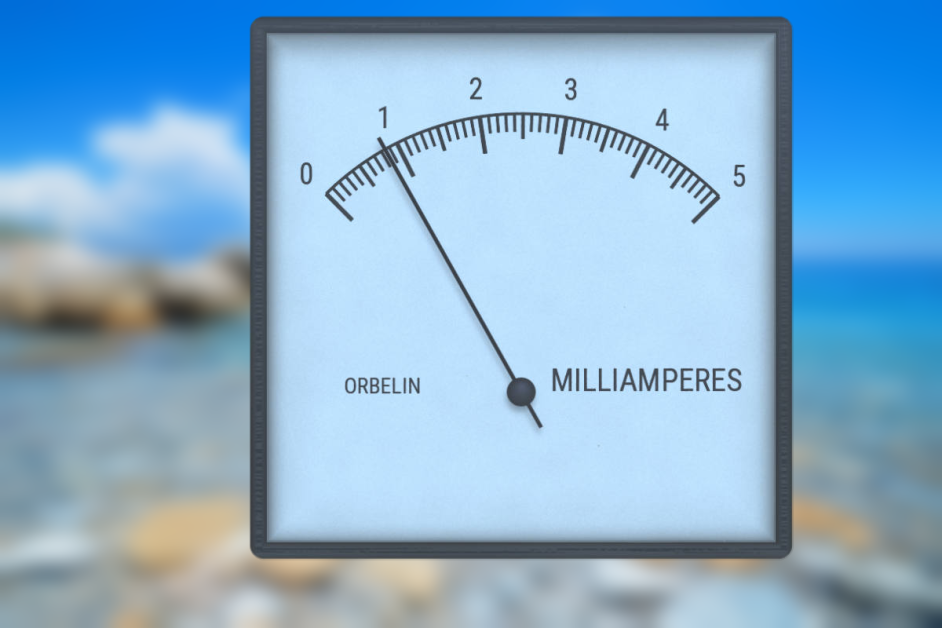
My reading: 0.85
